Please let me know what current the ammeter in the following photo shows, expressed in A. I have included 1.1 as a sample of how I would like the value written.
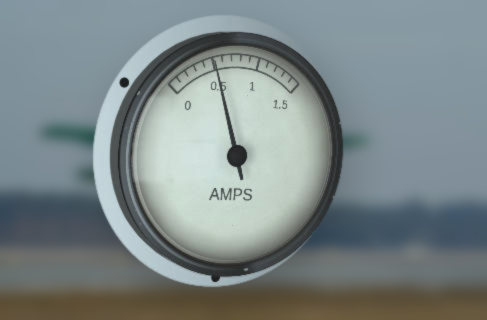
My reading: 0.5
